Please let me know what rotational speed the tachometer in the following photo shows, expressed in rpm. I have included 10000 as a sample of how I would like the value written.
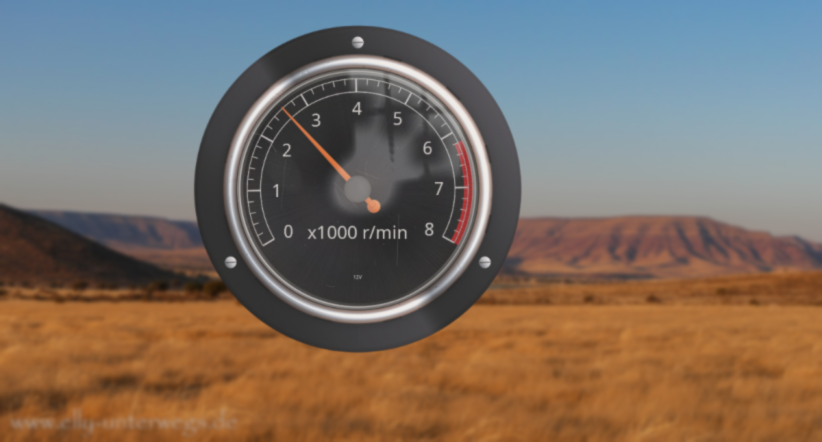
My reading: 2600
